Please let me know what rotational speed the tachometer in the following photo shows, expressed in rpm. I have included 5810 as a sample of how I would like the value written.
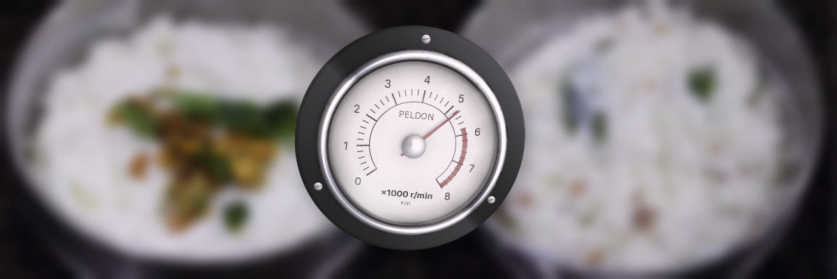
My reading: 5200
